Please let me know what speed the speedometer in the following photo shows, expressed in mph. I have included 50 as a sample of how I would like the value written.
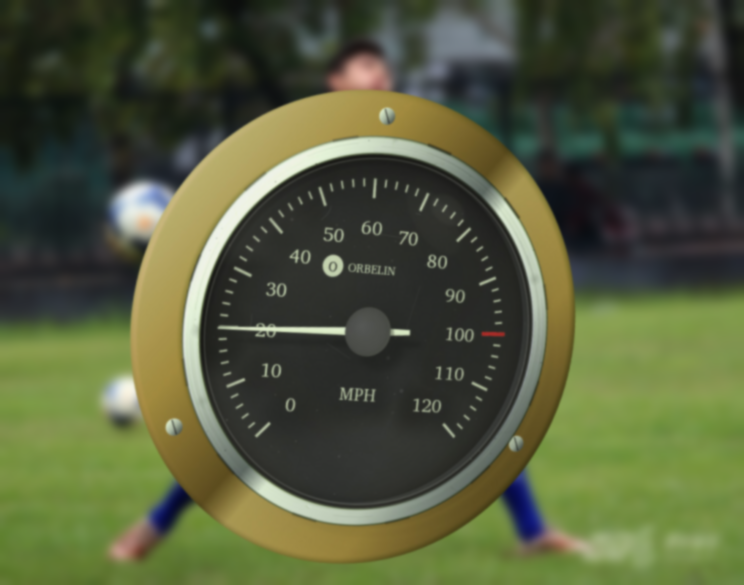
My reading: 20
